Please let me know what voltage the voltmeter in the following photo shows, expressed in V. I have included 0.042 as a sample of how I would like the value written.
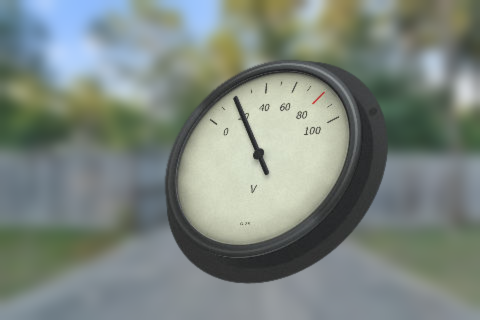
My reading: 20
